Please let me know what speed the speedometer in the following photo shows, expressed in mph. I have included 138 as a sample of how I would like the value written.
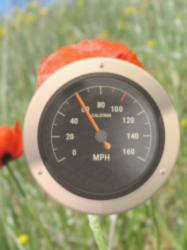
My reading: 60
